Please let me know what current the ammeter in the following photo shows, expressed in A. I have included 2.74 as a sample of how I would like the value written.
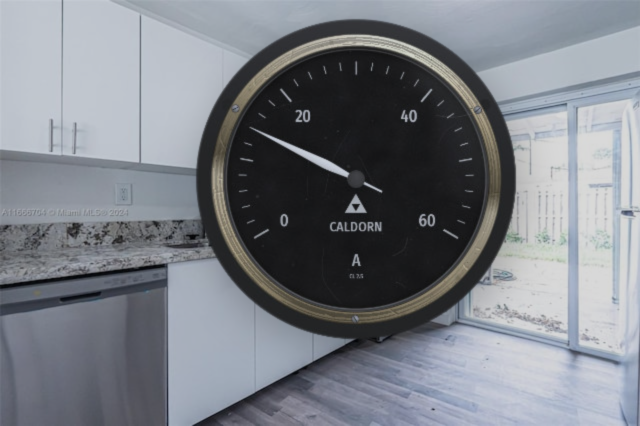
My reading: 14
